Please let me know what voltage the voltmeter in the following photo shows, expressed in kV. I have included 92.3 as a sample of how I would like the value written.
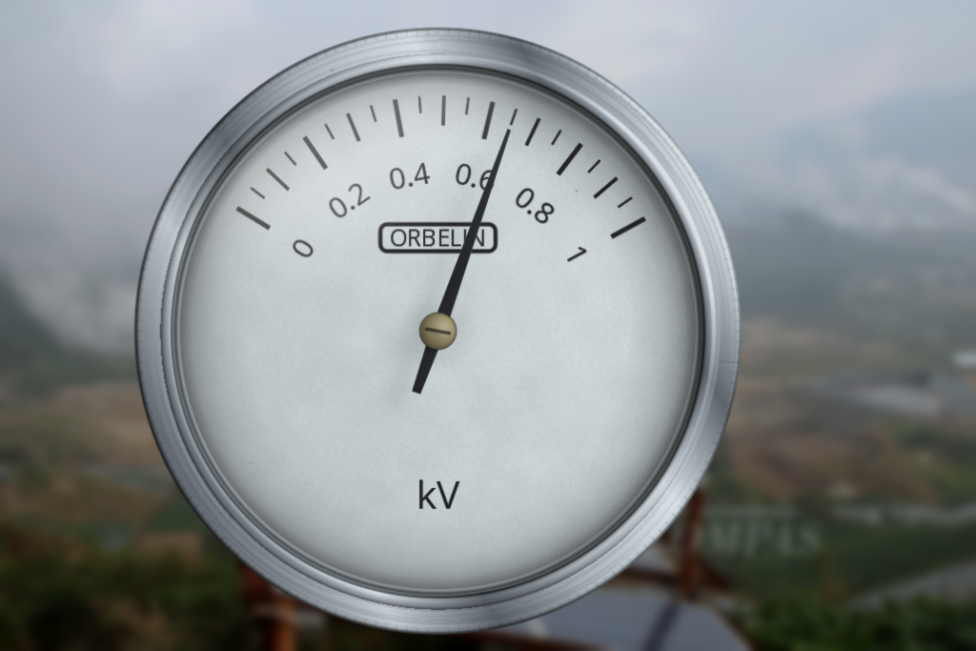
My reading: 0.65
